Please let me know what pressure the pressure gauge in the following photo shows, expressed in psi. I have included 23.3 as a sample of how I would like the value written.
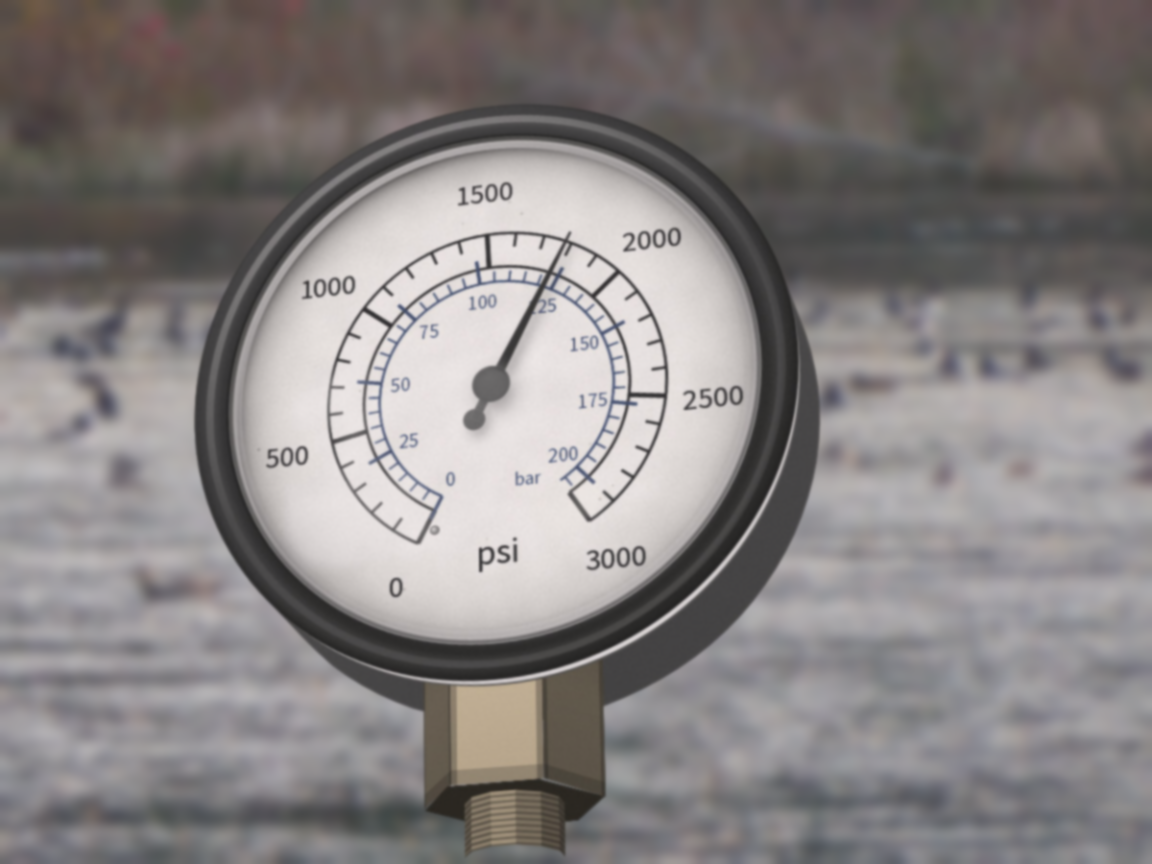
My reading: 1800
